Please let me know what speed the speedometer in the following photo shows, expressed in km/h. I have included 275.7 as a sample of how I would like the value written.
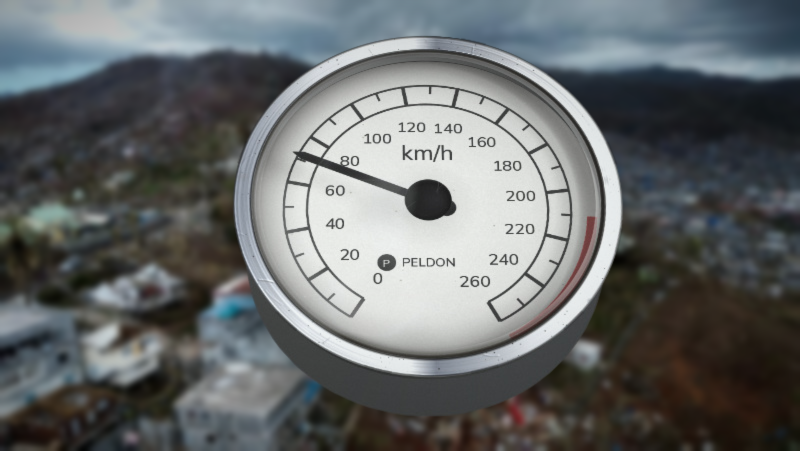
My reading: 70
